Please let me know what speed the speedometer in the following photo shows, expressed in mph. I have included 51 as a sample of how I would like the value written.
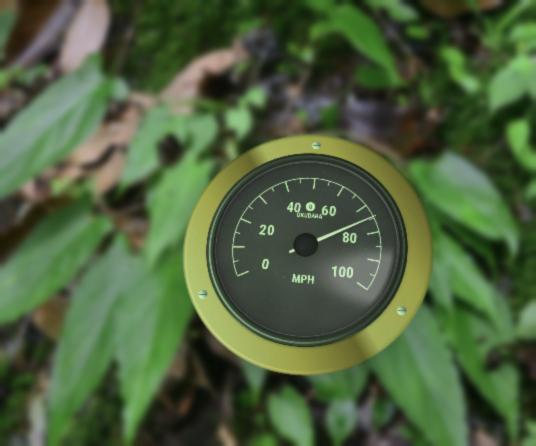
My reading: 75
